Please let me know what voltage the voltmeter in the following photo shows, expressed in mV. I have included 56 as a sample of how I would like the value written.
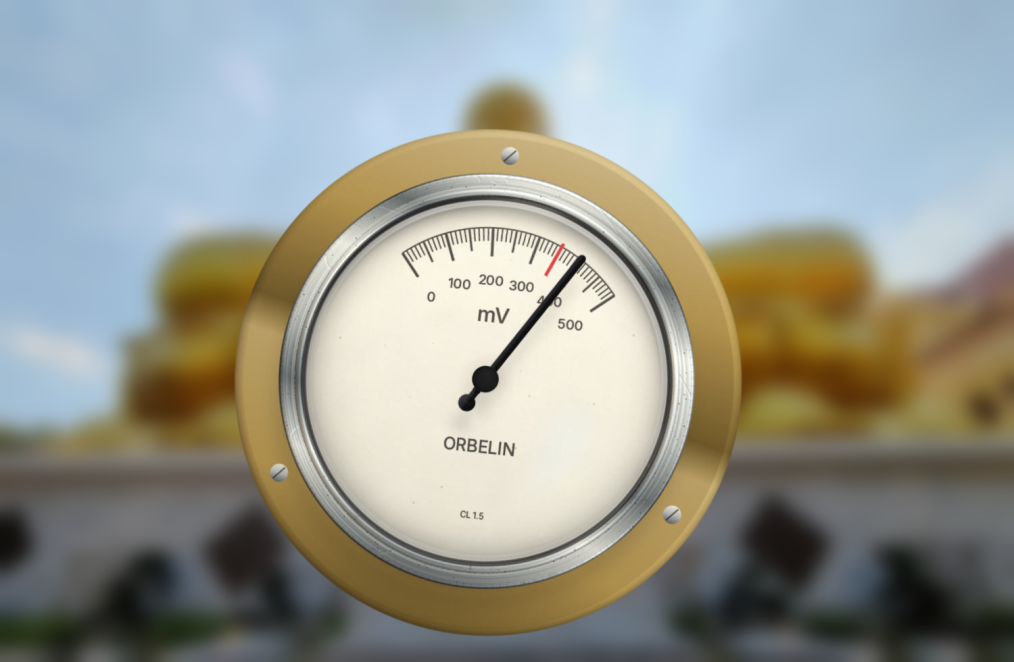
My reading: 400
